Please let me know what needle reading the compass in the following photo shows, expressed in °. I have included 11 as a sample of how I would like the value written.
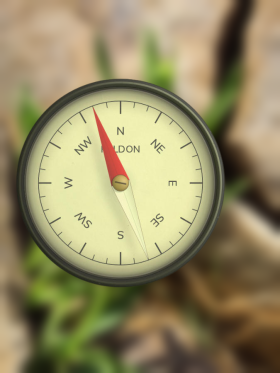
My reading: 340
